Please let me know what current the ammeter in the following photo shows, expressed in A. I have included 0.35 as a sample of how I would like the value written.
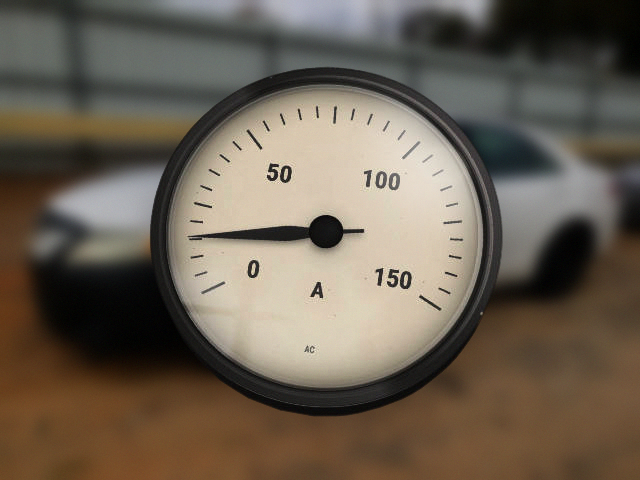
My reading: 15
